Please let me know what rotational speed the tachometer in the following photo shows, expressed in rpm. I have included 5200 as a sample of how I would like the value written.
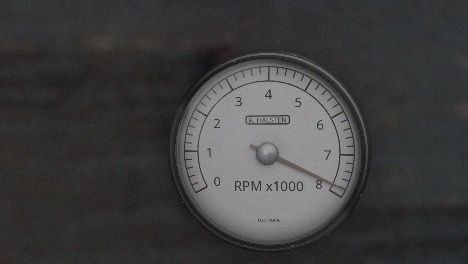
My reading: 7800
